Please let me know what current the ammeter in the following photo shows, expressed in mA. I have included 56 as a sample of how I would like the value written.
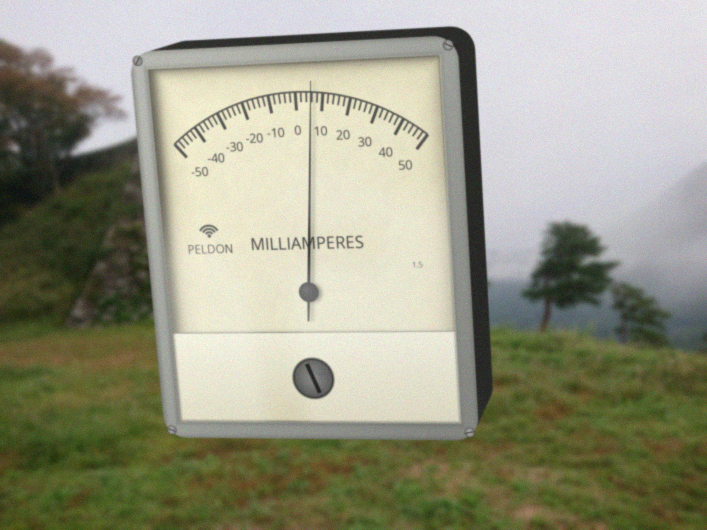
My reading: 6
